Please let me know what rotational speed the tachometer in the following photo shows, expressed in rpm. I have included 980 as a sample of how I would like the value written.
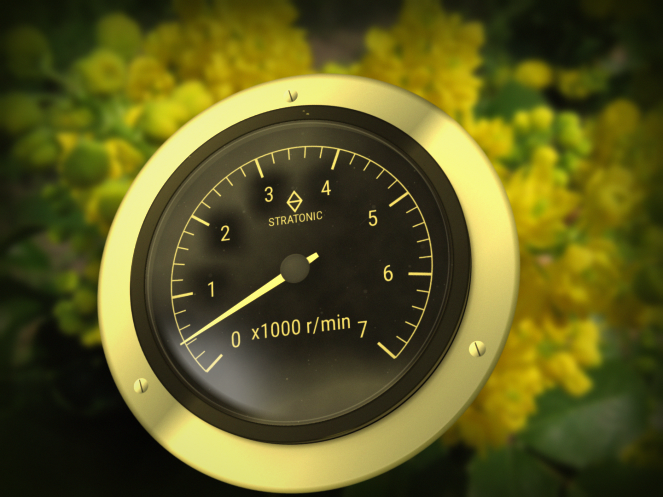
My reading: 400
